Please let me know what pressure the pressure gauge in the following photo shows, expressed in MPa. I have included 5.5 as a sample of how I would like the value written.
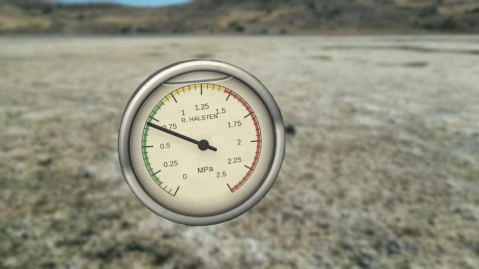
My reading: 0.7
